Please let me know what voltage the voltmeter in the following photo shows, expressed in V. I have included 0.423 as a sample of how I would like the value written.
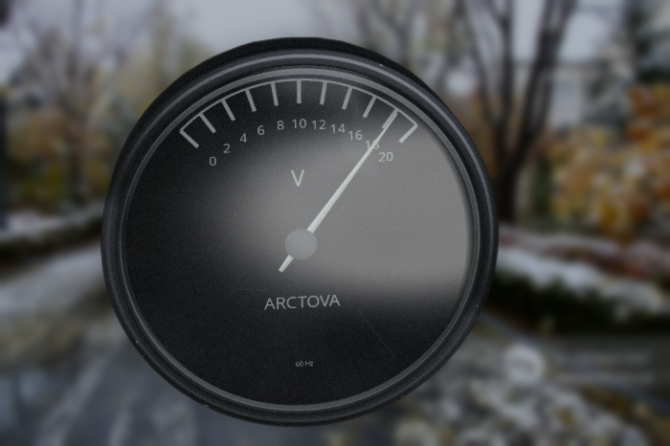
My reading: 18
